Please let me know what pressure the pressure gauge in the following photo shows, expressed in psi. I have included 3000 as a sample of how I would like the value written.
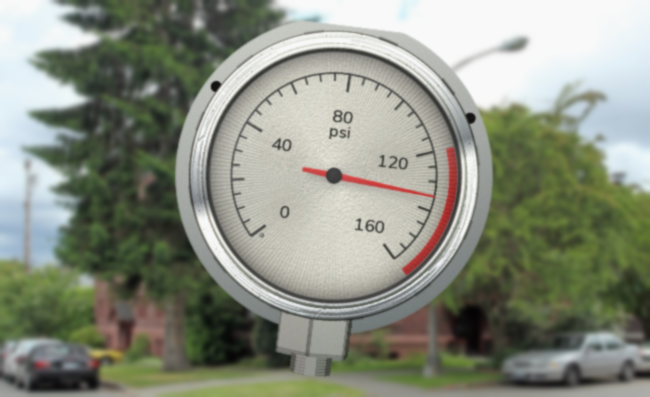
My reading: 135
